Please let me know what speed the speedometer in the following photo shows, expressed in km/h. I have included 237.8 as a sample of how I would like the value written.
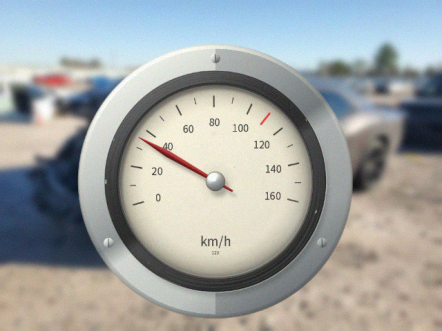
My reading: 35
